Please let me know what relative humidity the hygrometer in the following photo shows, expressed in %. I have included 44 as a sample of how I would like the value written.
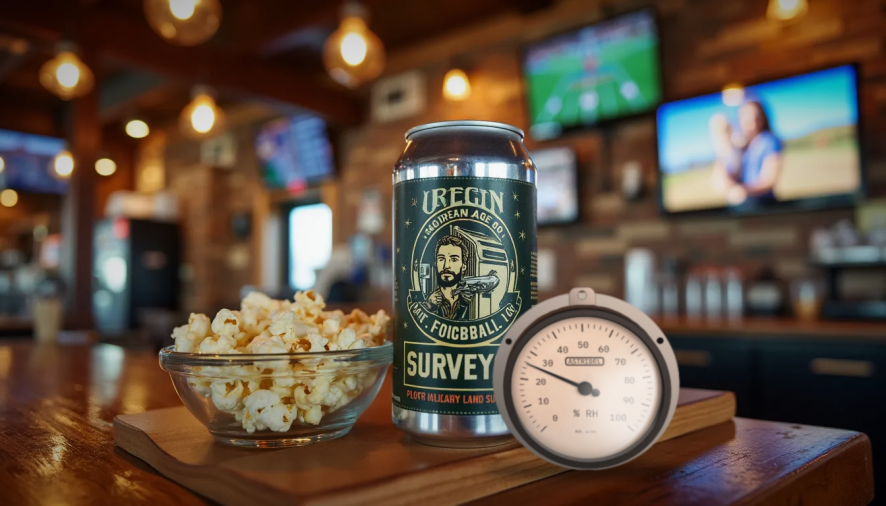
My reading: 26
